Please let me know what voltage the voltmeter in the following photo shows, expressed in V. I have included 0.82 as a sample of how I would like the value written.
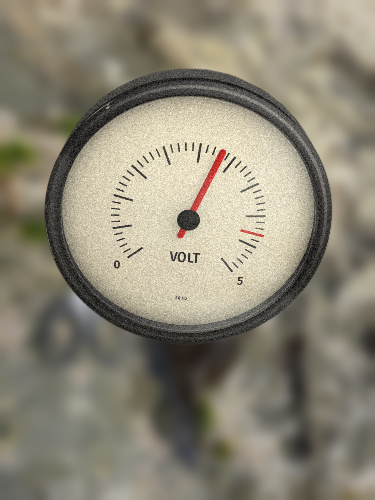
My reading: 2.8
